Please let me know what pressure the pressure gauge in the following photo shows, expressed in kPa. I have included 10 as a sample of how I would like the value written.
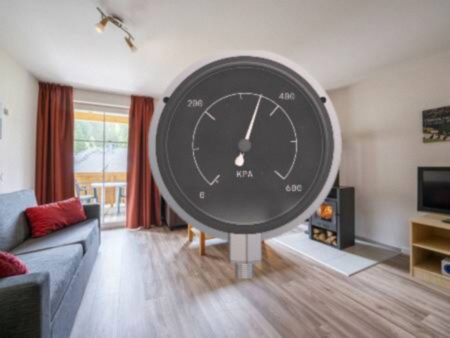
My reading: 350
